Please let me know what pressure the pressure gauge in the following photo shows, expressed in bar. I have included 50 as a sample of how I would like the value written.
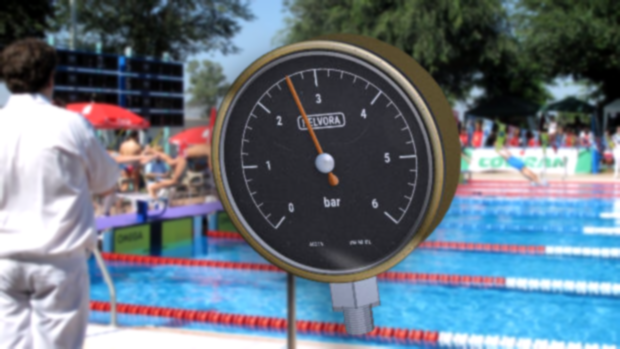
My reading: 2.6
